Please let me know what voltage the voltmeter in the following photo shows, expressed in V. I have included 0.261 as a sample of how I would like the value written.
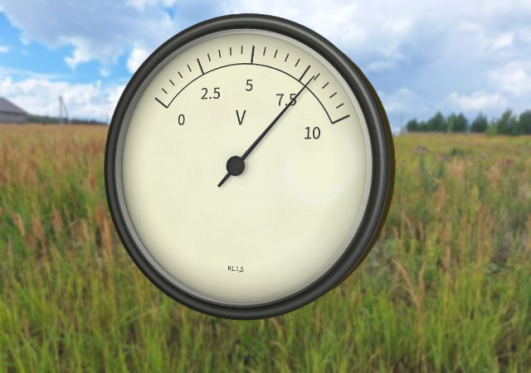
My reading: 8
